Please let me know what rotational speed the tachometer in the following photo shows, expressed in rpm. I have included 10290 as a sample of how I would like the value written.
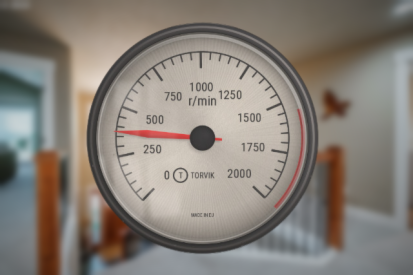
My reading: 375
